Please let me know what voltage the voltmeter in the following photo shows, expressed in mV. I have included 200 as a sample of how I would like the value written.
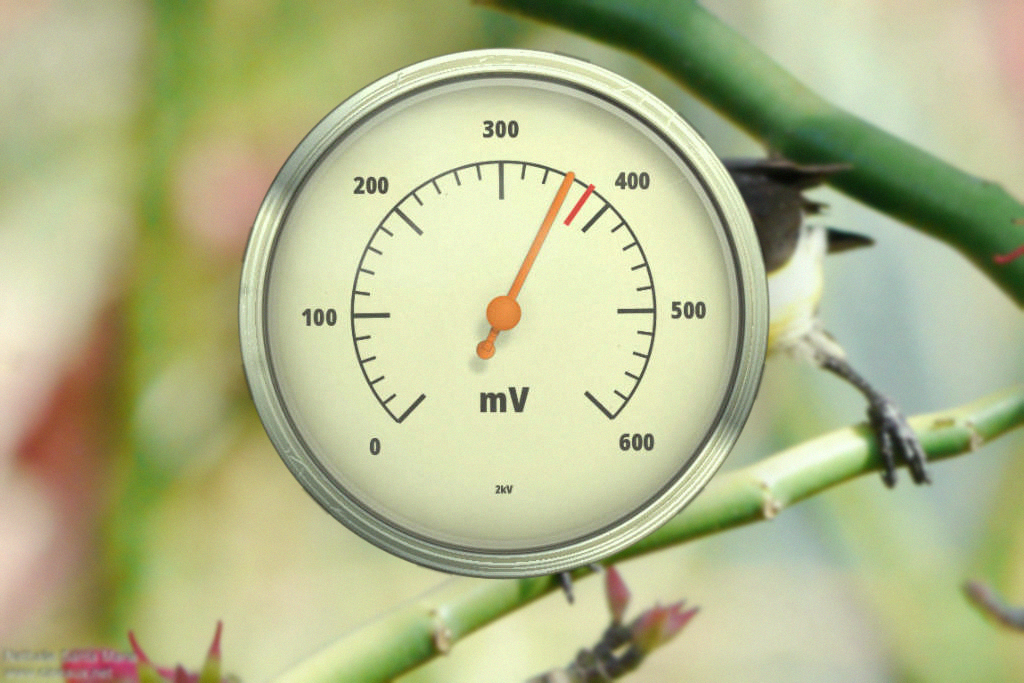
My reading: 360
